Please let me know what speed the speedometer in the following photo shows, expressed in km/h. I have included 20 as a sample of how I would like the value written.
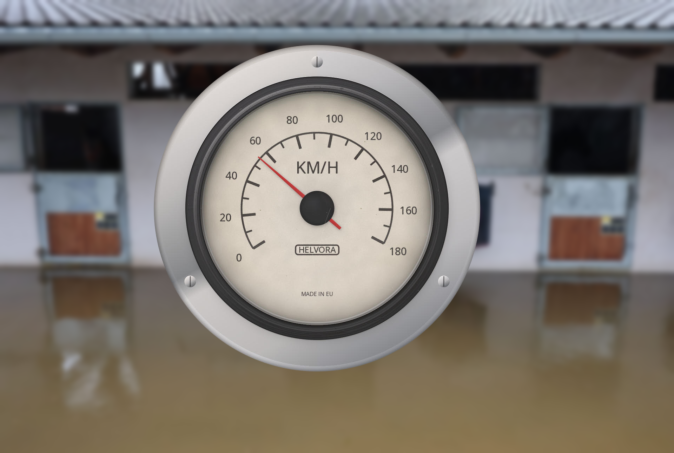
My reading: 55
